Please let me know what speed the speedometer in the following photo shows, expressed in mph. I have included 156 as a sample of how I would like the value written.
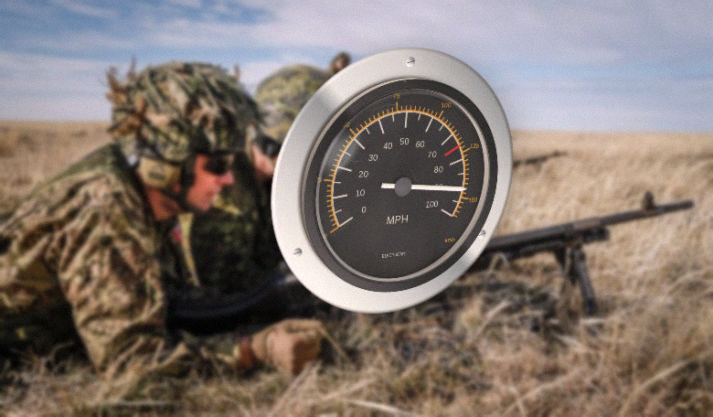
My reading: 90
